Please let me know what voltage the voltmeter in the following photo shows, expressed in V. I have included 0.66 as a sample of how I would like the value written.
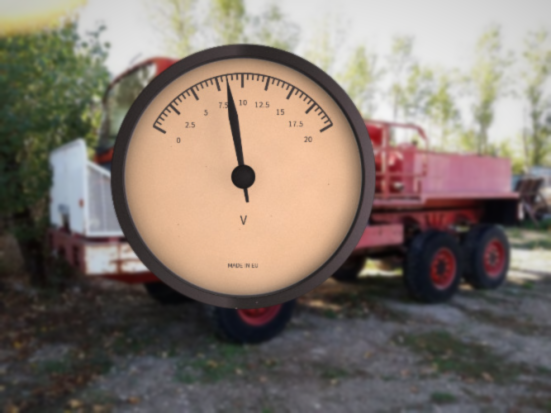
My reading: 8.5
